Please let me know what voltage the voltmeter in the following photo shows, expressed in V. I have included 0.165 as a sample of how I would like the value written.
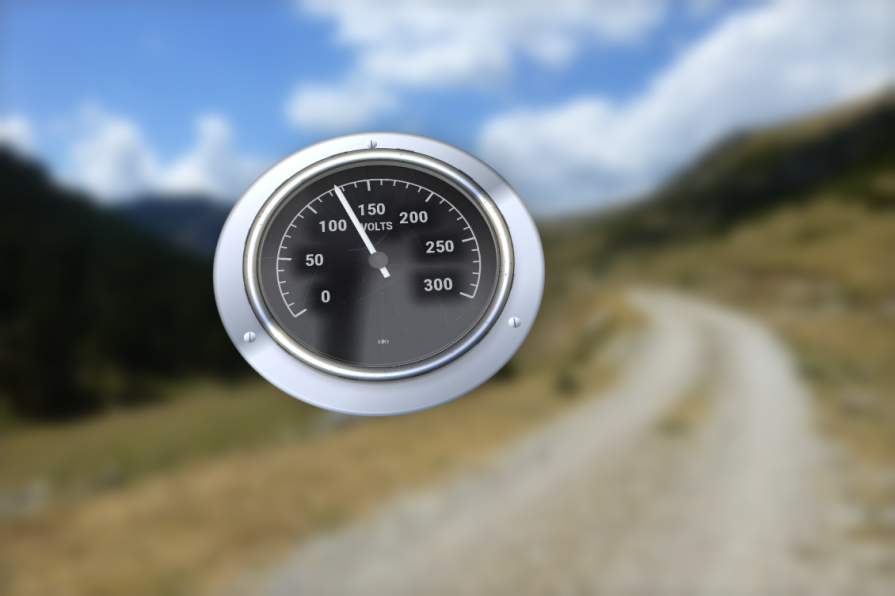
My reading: 125
